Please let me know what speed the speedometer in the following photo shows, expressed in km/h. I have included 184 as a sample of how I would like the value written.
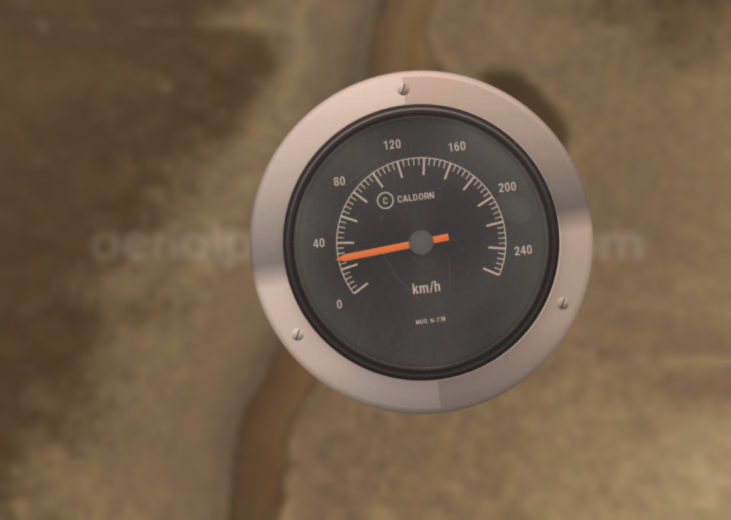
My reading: 28
